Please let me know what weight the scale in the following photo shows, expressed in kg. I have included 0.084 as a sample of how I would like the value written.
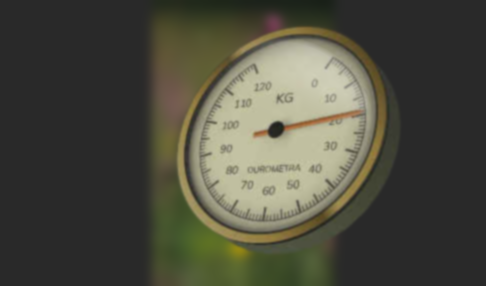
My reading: 20
